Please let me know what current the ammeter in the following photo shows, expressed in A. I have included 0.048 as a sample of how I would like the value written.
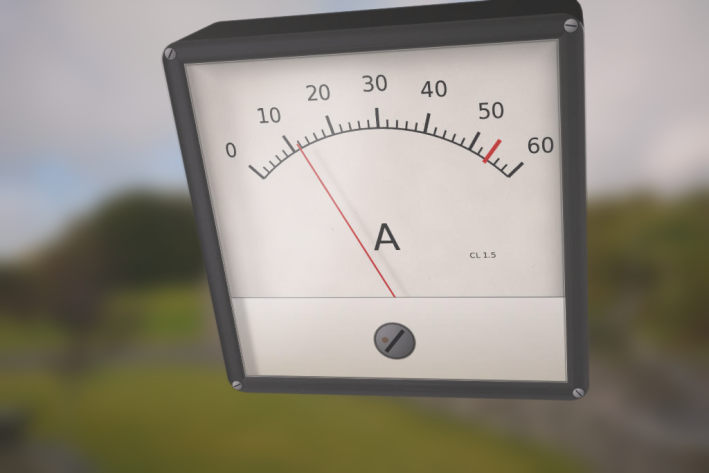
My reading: 12
